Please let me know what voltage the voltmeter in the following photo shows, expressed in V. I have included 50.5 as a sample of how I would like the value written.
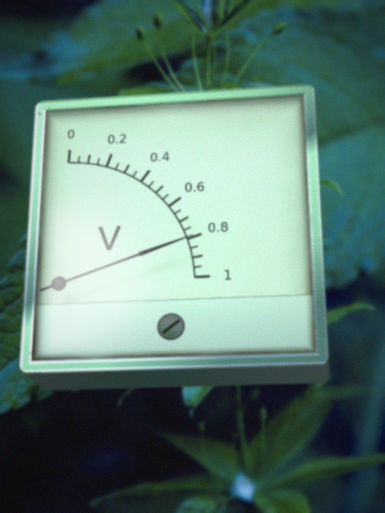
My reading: 0.8
